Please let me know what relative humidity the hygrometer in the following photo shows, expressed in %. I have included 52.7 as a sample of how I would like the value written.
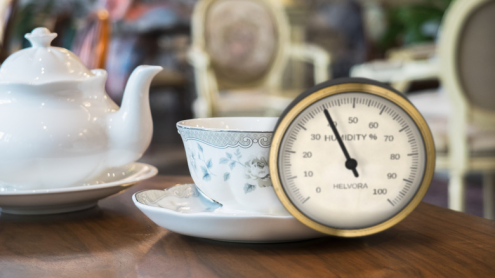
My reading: 40
